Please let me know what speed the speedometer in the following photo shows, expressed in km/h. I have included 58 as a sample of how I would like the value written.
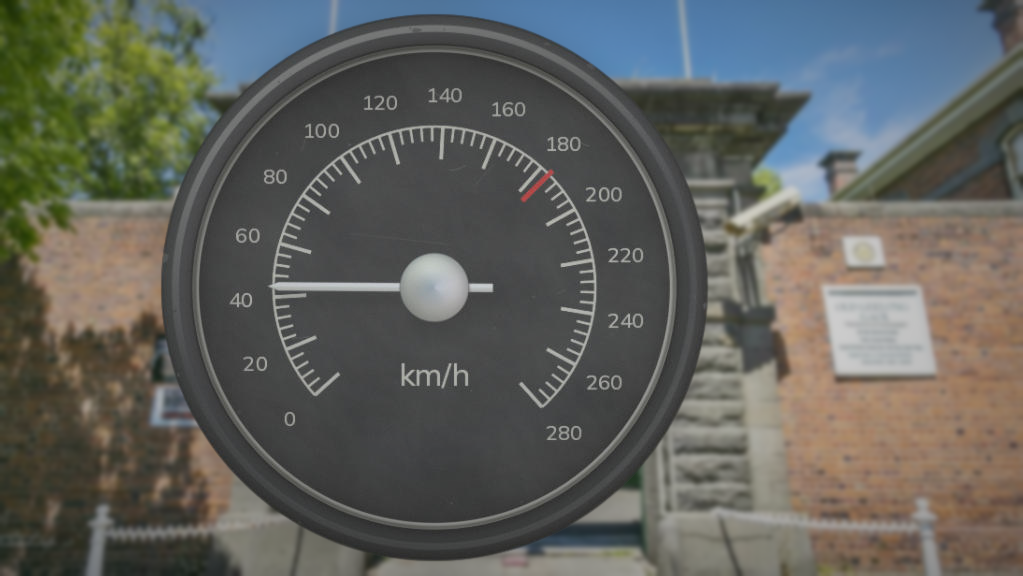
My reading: 44
